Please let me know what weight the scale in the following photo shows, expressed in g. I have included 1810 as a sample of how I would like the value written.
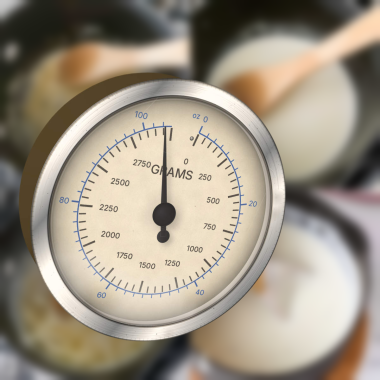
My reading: 2950
